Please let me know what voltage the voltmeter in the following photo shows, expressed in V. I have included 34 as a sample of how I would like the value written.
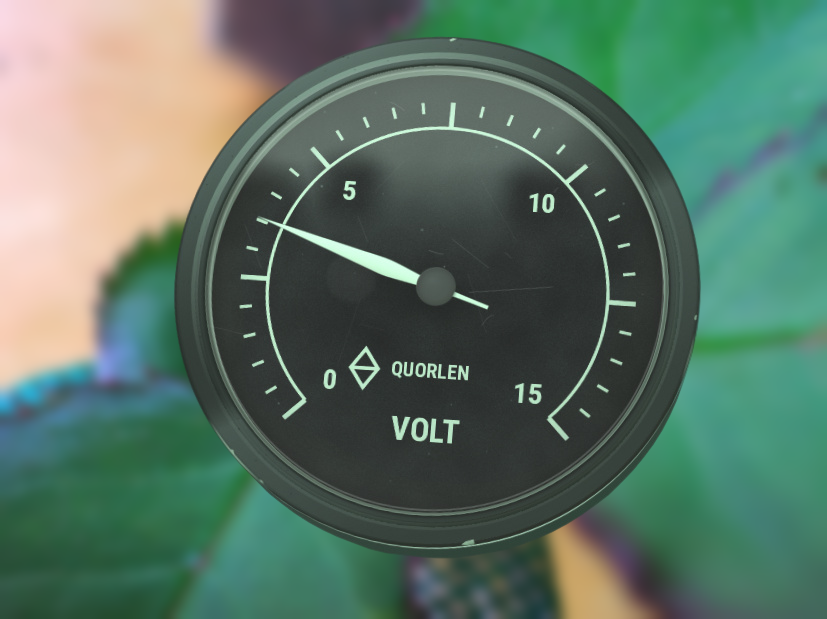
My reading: 3.5
